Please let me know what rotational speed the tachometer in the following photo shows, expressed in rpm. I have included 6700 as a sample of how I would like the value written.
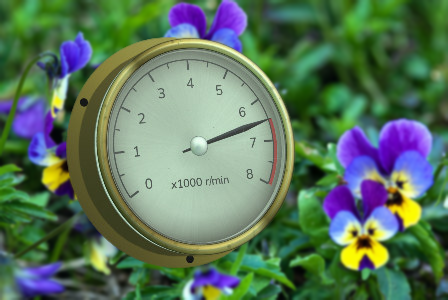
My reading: 6500
